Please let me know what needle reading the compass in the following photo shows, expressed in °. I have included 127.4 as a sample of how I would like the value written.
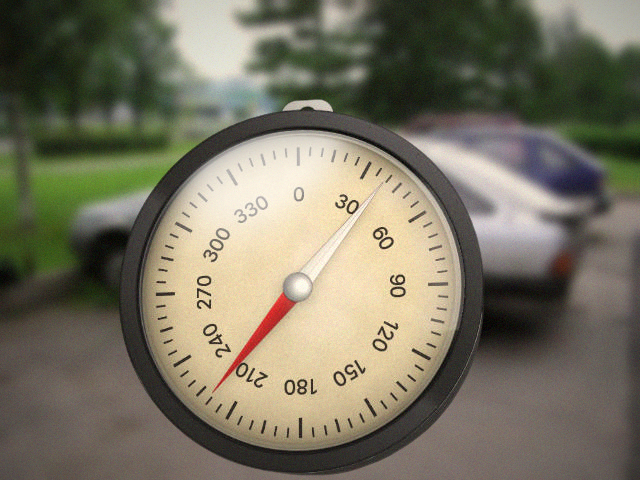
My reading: 220
